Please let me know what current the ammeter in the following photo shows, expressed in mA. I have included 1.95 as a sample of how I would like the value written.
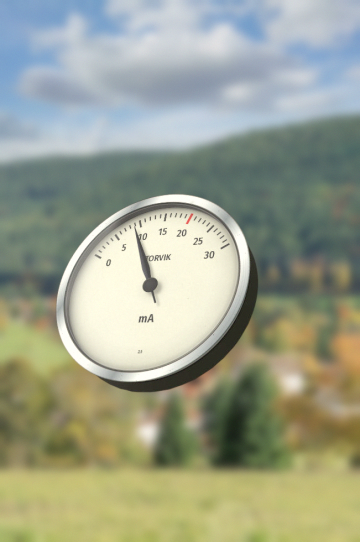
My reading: 9
